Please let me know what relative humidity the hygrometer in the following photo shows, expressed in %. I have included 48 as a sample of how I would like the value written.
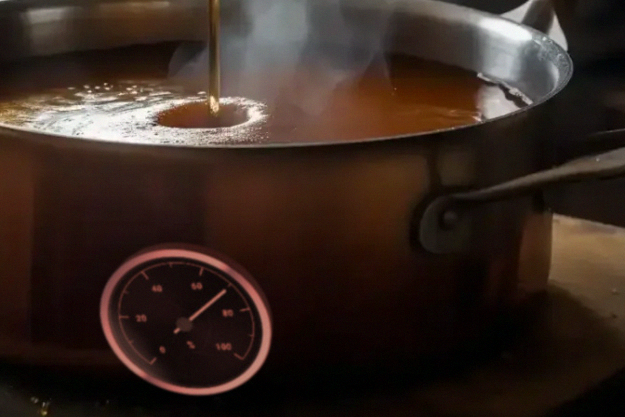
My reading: 70
